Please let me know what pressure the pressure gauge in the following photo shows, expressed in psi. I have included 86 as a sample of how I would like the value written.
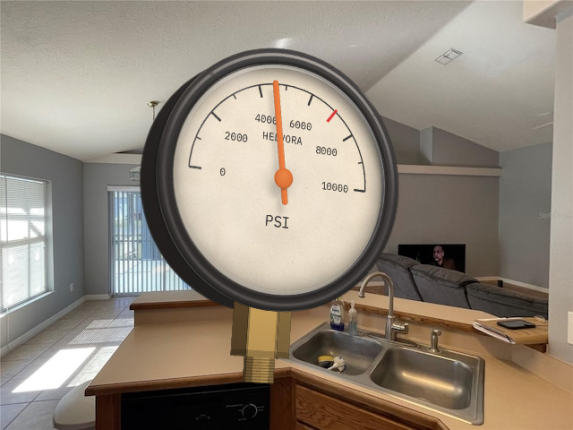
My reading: 4500
